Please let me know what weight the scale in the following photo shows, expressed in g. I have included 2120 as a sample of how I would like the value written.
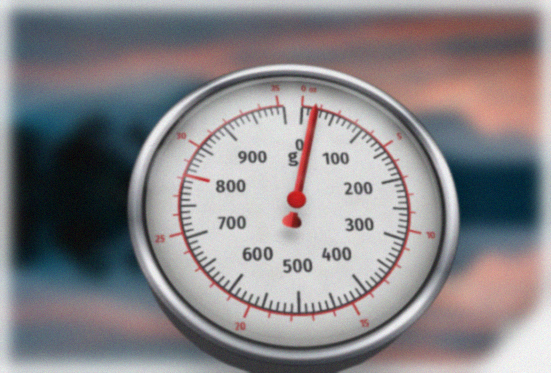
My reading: 20
